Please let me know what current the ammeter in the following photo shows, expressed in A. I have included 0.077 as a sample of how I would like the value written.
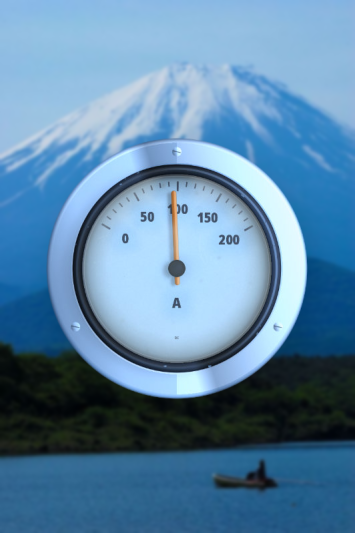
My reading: 95
